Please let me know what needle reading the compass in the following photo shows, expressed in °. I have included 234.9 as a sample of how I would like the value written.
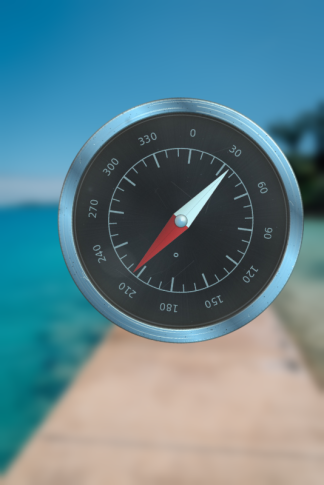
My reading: 215
